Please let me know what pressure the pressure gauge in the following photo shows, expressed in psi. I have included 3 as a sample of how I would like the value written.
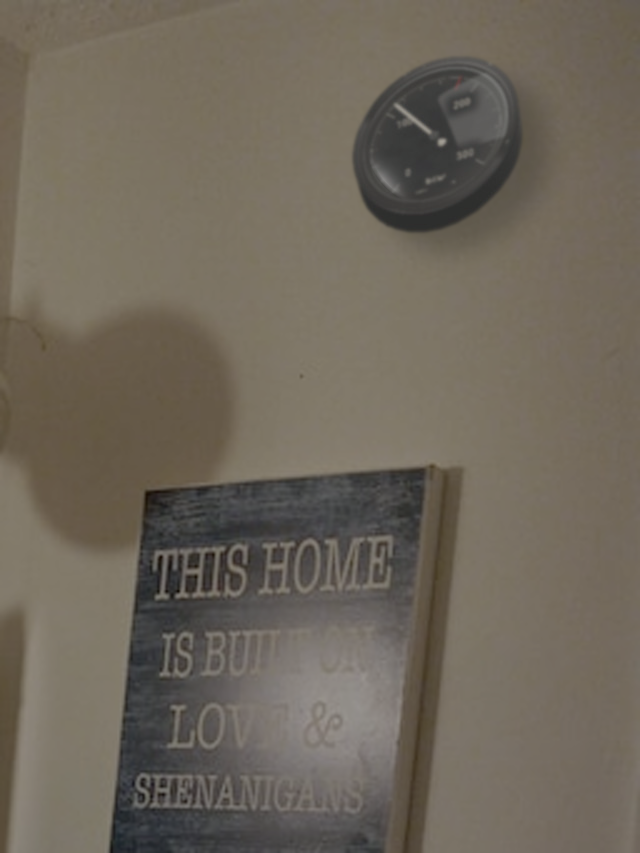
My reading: 110
